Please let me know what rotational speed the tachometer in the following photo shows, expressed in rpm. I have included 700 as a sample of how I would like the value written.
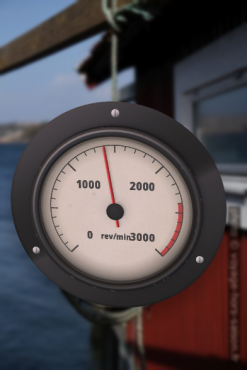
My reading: 1400
